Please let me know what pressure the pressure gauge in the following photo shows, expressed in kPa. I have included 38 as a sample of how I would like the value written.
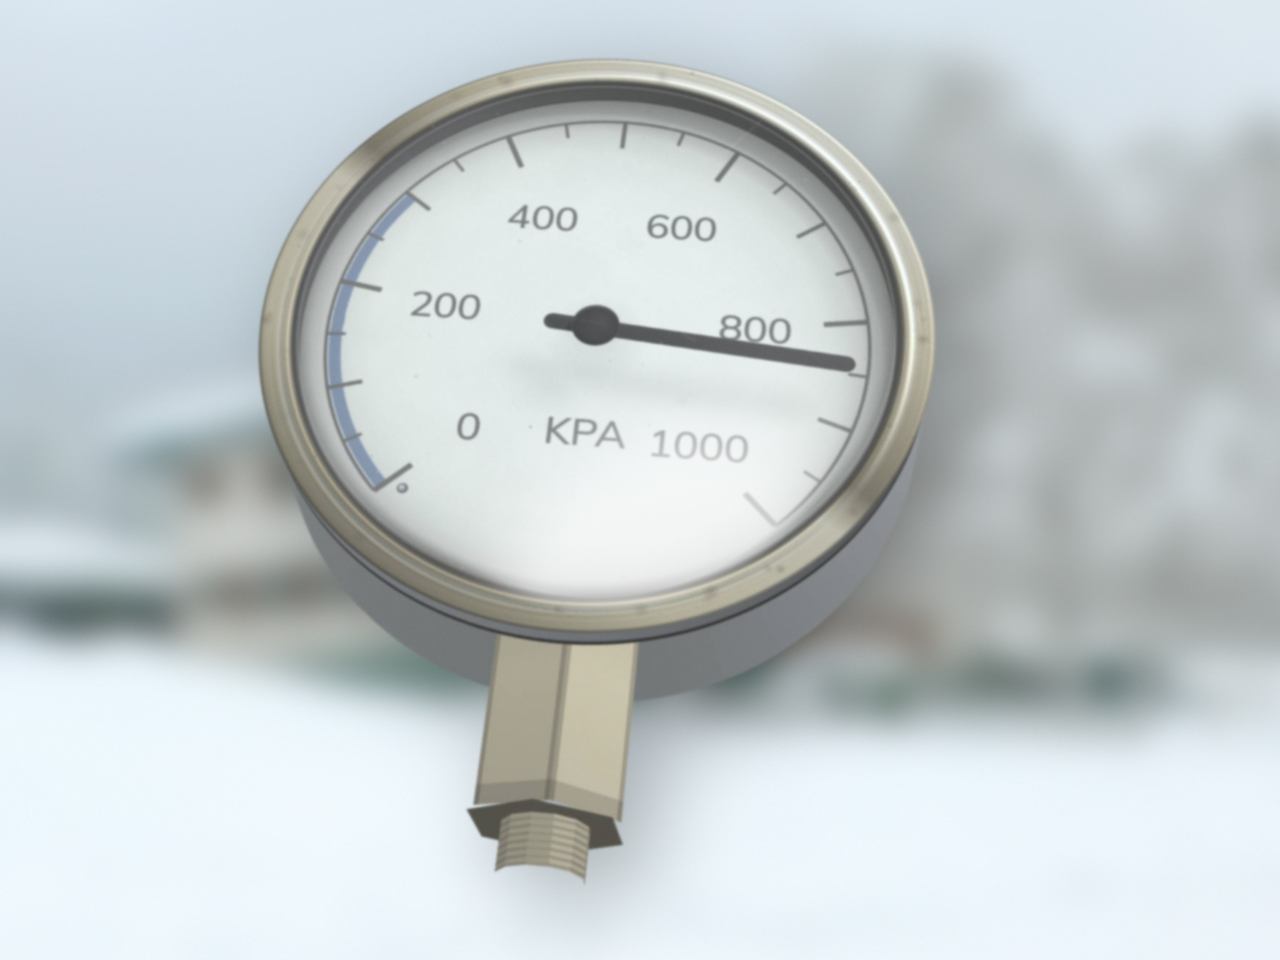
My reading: 850
